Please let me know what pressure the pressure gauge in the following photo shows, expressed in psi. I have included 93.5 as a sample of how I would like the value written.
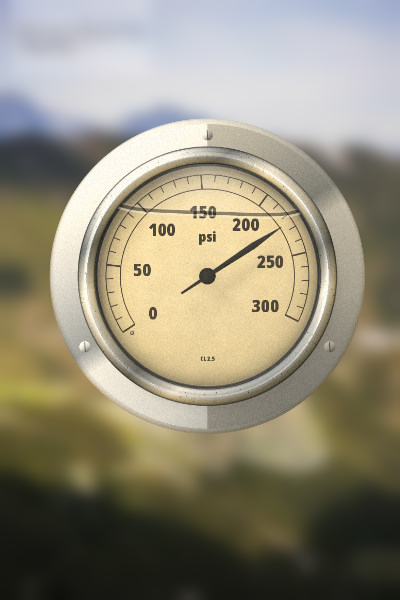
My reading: 225
